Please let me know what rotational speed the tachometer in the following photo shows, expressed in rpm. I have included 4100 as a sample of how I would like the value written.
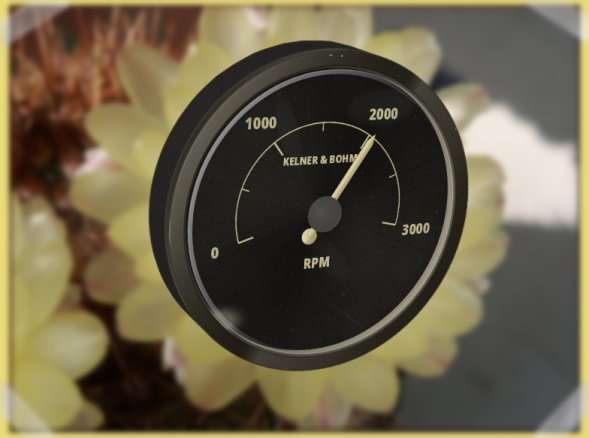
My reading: 2000
